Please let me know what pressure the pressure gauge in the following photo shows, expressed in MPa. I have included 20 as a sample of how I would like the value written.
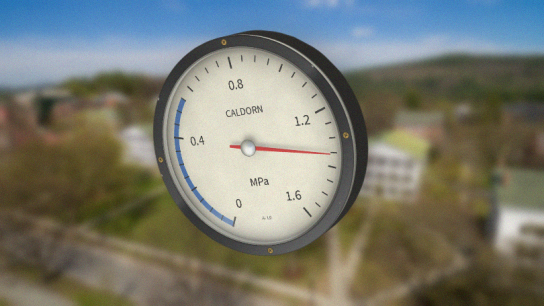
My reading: 1.35
